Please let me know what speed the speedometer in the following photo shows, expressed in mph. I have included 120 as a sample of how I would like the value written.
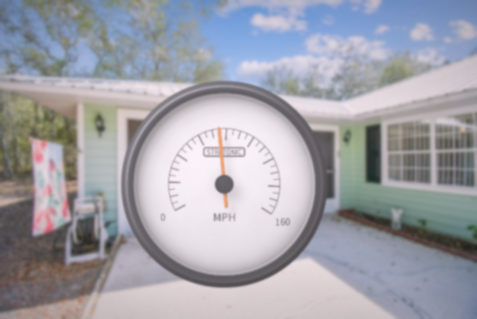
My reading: 75
